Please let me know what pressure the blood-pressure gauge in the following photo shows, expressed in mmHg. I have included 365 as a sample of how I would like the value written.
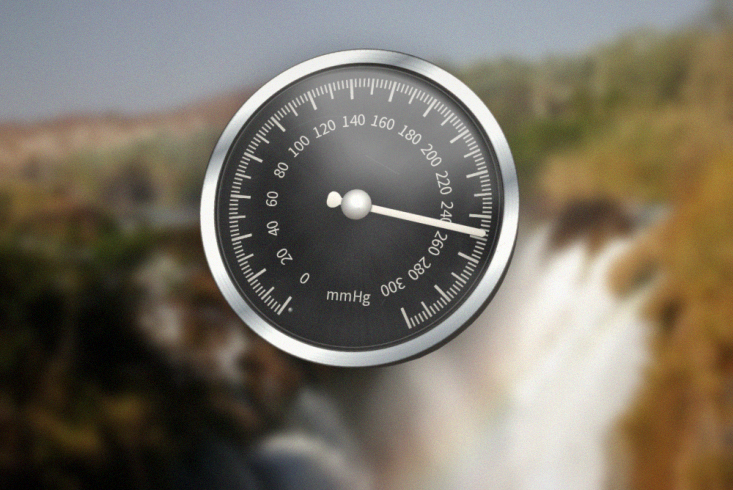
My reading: 248
